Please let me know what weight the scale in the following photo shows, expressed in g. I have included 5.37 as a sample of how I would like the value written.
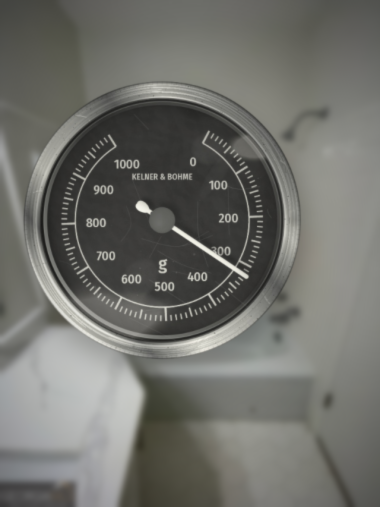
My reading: 320
